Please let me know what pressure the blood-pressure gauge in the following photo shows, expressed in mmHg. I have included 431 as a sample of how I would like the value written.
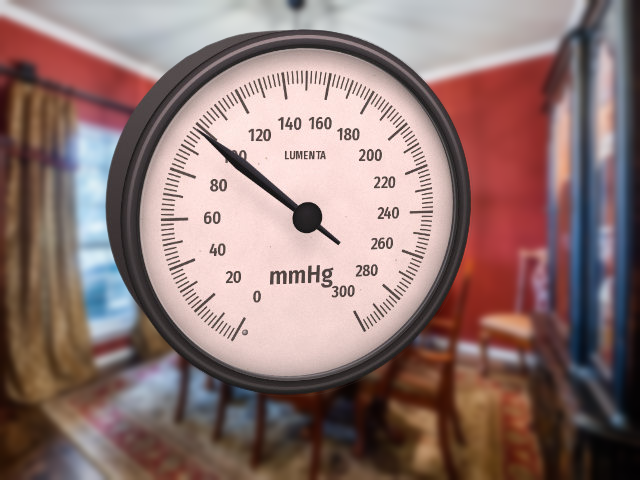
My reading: 98
